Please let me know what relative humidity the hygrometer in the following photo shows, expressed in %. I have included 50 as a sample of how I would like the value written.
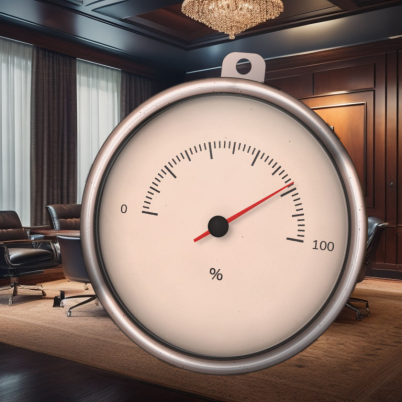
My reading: 78
